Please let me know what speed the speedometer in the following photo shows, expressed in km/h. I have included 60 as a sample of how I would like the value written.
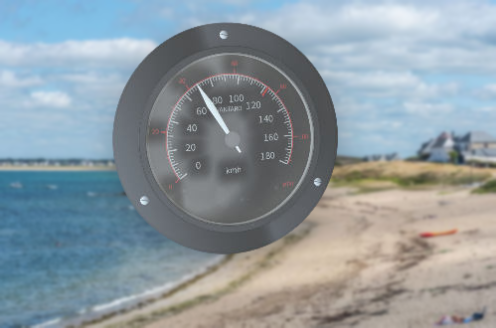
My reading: 70
